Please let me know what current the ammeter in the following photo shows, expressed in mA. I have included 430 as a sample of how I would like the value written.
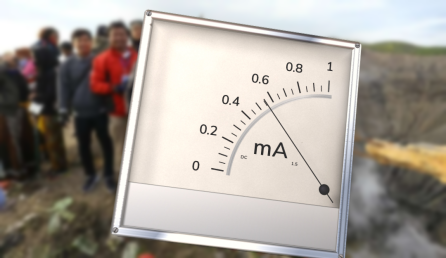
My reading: 0.55
